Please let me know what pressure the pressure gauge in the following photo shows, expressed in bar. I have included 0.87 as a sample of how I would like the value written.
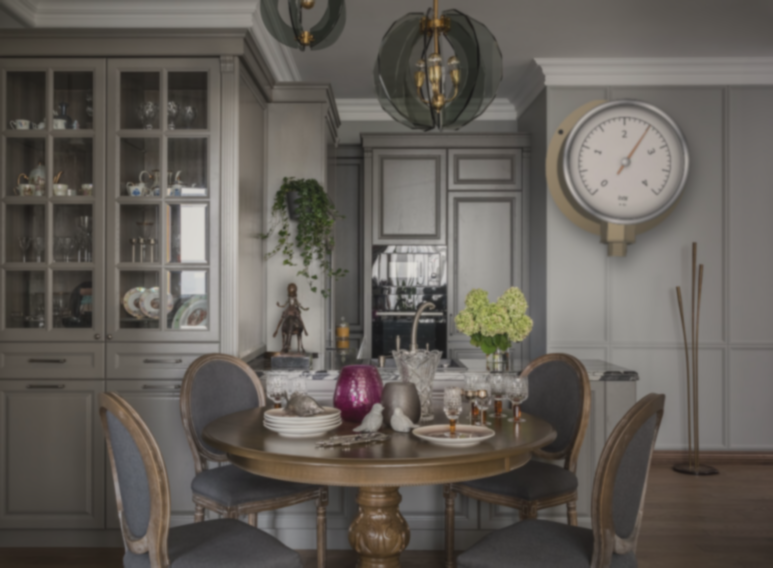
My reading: 2.5
